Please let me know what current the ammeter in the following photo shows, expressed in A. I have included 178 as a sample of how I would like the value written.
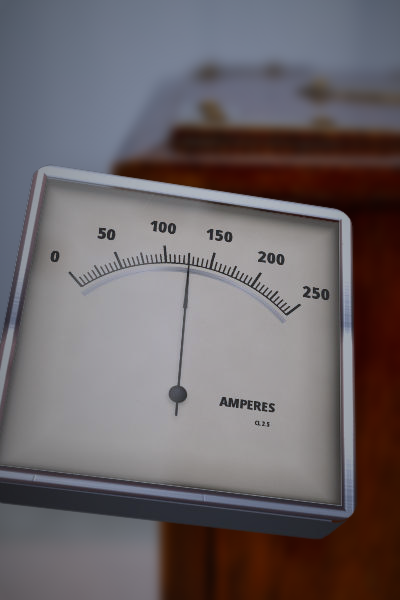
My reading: 125
